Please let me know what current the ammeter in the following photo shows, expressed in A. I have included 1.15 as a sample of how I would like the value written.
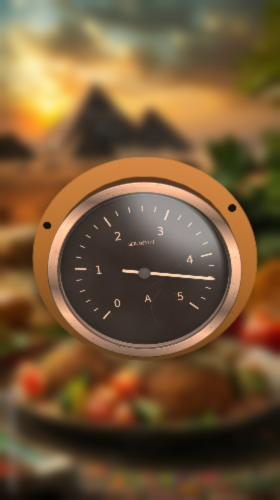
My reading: 4.4
